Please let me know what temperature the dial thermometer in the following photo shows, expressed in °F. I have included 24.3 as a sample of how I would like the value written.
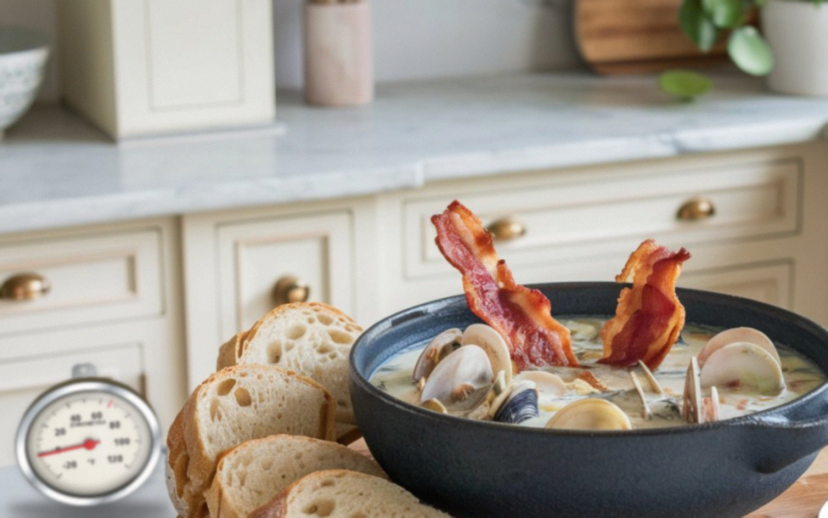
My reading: 0
